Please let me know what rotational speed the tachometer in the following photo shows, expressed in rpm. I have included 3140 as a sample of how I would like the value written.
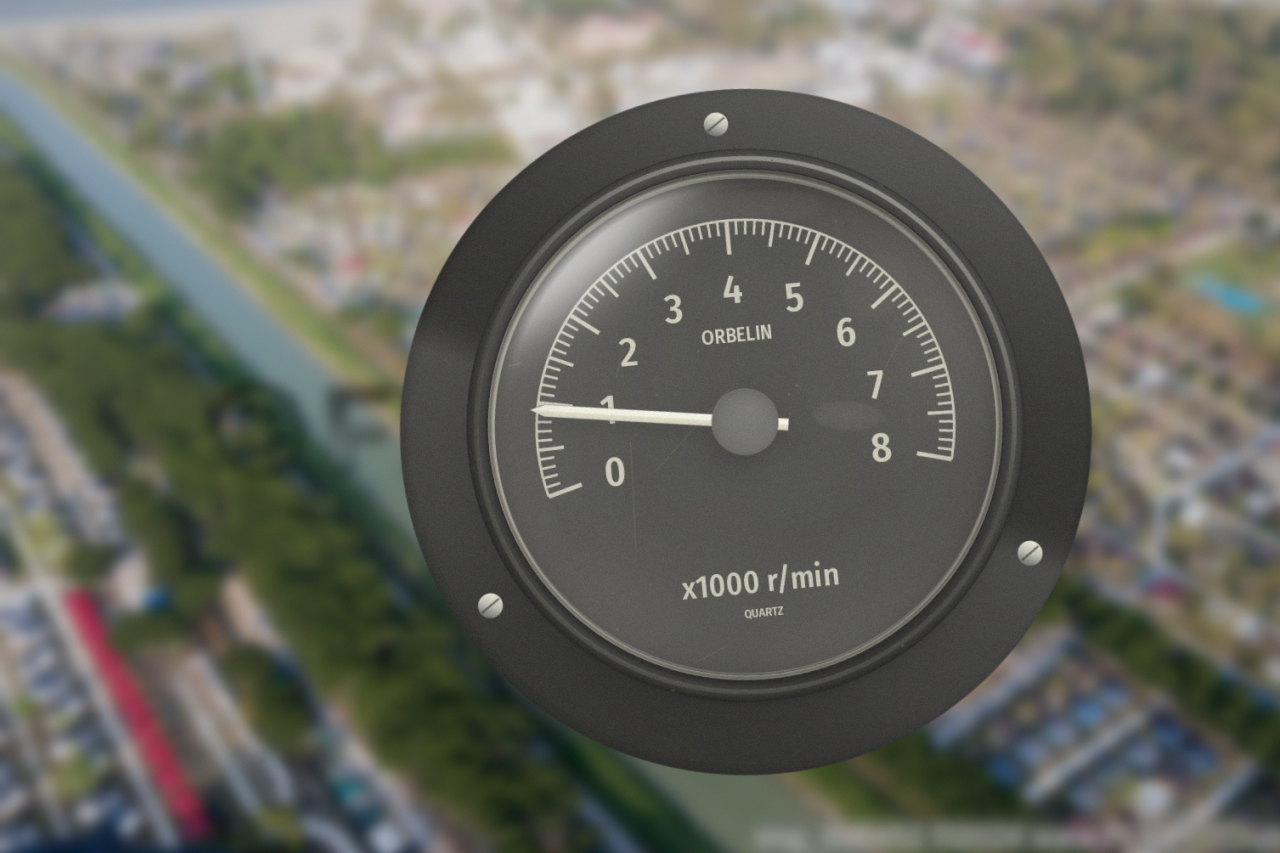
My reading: 900
